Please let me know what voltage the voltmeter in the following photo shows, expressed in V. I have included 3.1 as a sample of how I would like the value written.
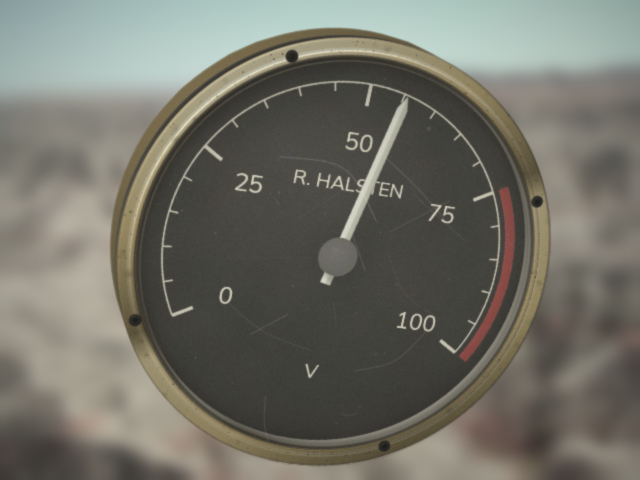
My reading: 55
